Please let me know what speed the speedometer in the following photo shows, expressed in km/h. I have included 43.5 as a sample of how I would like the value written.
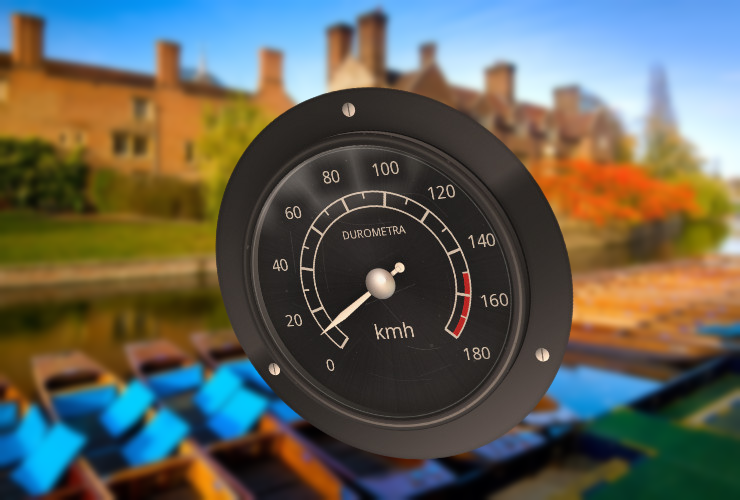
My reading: 10
